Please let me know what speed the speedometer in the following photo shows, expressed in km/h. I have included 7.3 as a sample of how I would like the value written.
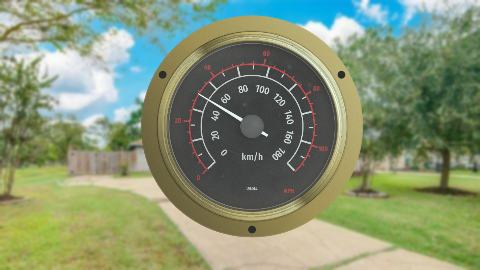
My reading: 50
